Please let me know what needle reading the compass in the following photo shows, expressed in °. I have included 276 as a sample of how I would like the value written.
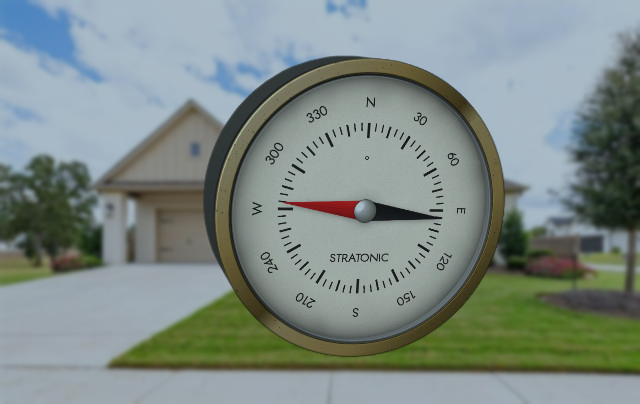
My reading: 275
